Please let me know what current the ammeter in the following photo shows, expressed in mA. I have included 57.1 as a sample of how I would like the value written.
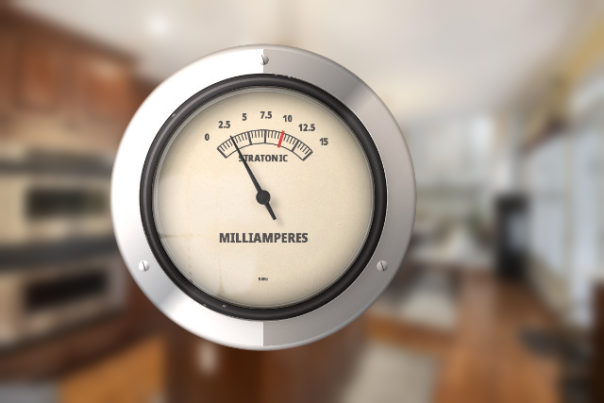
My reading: 2.5
